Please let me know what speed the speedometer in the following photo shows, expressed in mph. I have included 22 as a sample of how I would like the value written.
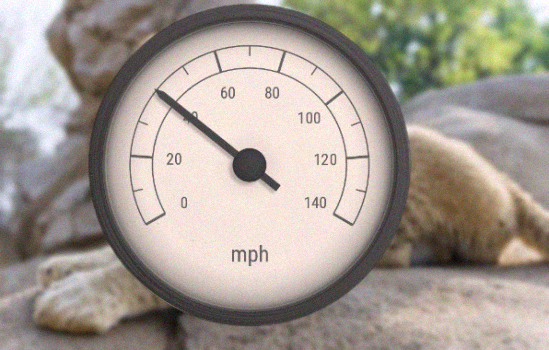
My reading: 40
